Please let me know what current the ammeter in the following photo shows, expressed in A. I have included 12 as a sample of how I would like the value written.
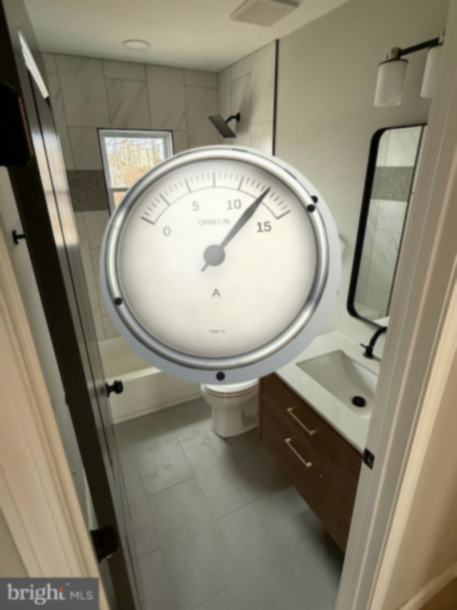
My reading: 12.5
